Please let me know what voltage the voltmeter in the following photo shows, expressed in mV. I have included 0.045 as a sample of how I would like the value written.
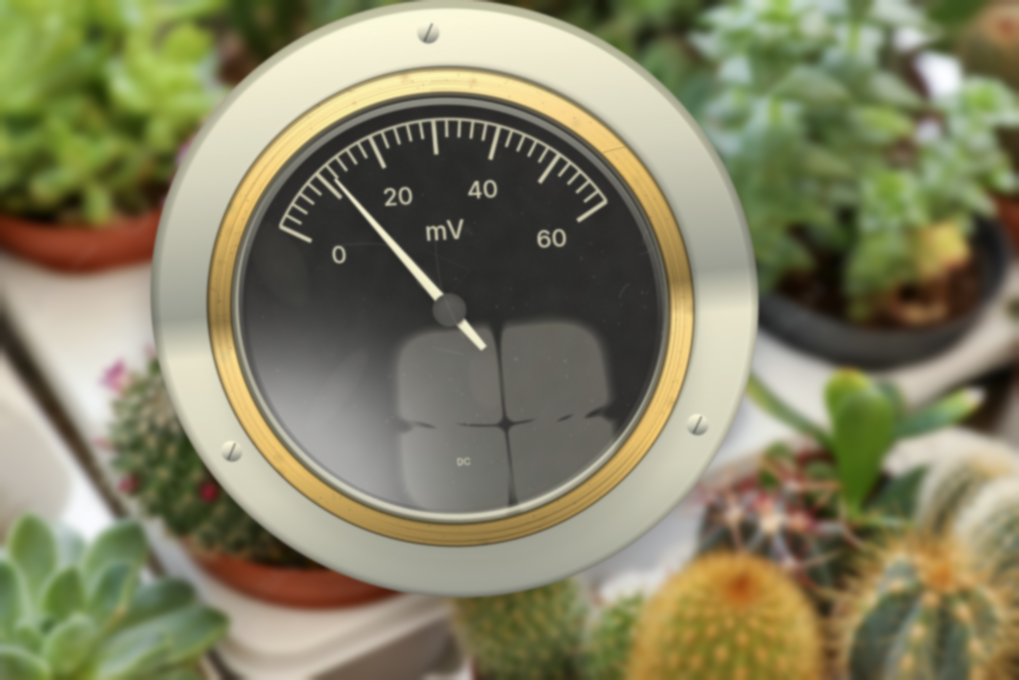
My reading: 12
